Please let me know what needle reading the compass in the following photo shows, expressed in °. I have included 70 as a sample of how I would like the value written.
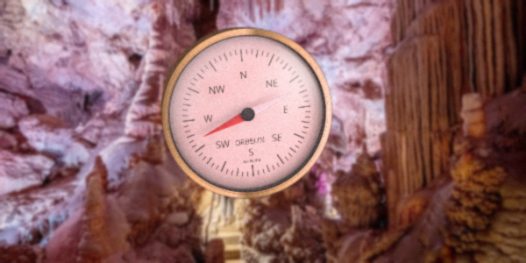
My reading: 250
